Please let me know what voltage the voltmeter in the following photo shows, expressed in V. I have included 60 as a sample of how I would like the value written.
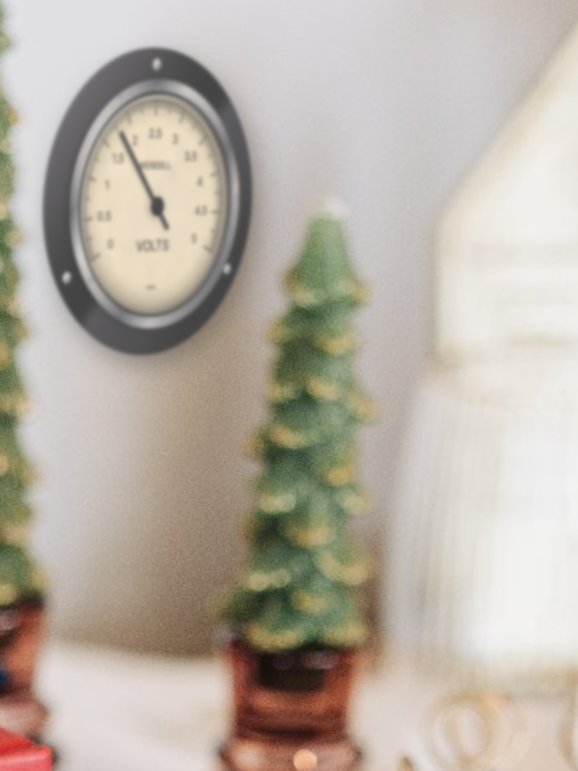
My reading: 1.75
